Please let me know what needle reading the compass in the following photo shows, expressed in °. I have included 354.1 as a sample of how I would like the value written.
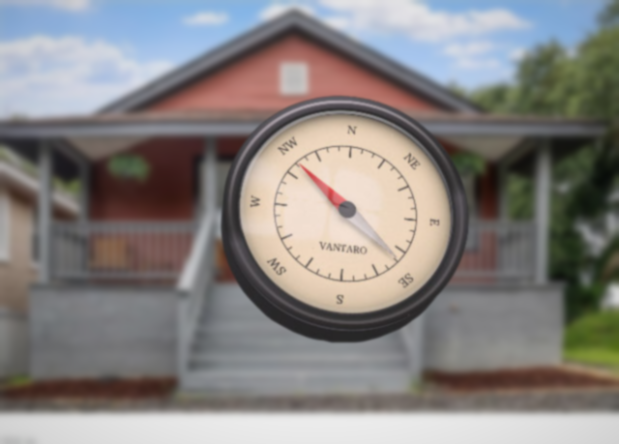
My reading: 310
